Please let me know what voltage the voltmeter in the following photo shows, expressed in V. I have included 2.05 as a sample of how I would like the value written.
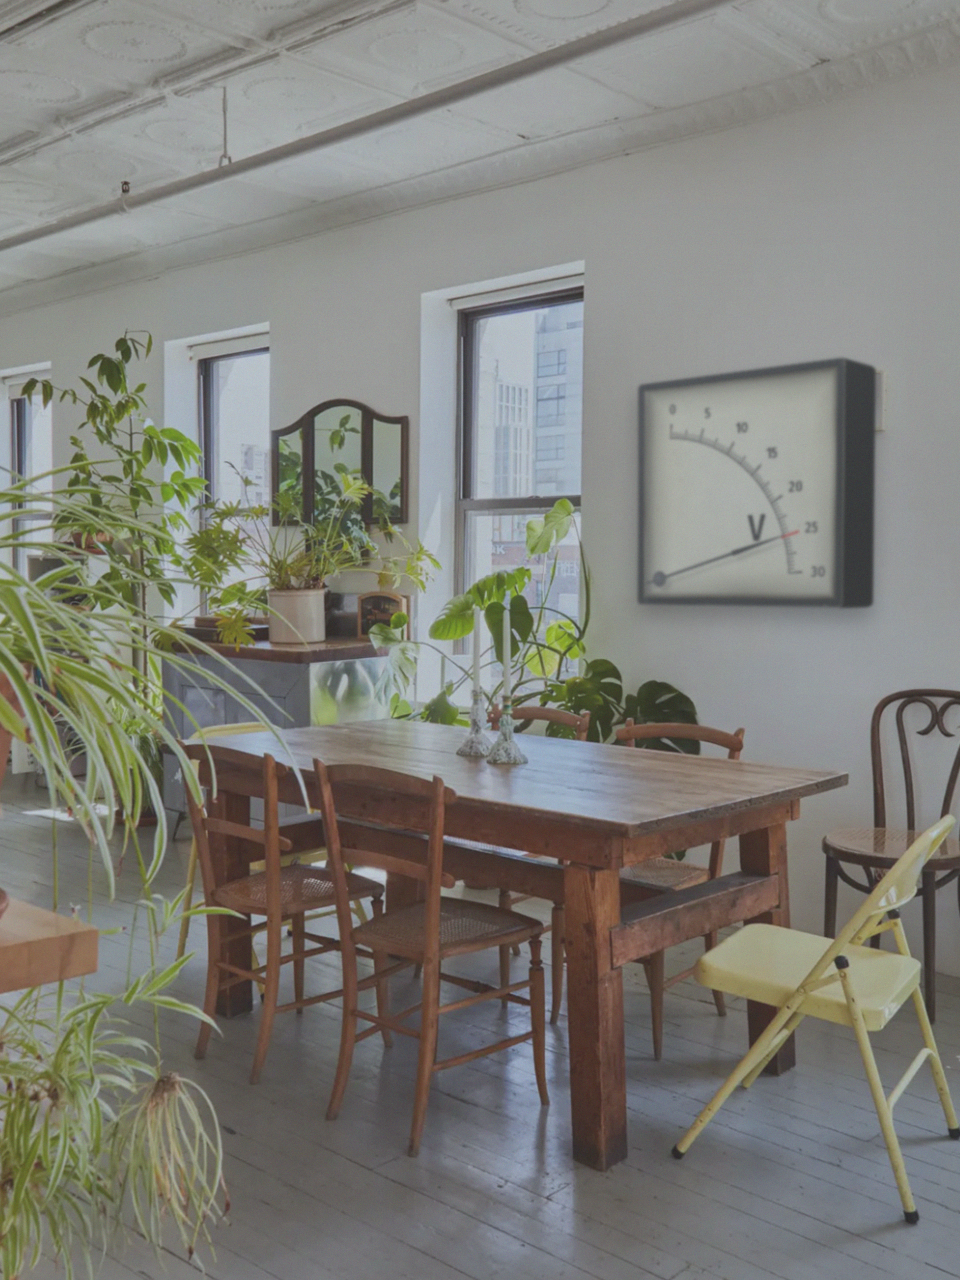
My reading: 25
